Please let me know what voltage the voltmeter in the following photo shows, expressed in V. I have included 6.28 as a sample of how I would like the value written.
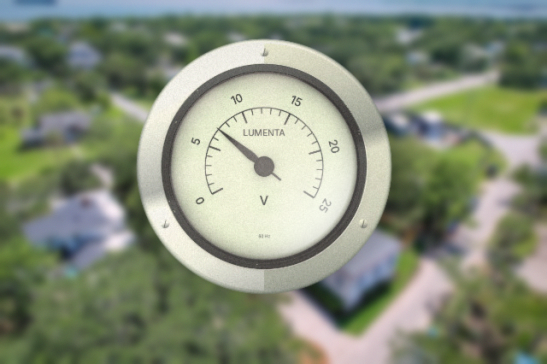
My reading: 7
